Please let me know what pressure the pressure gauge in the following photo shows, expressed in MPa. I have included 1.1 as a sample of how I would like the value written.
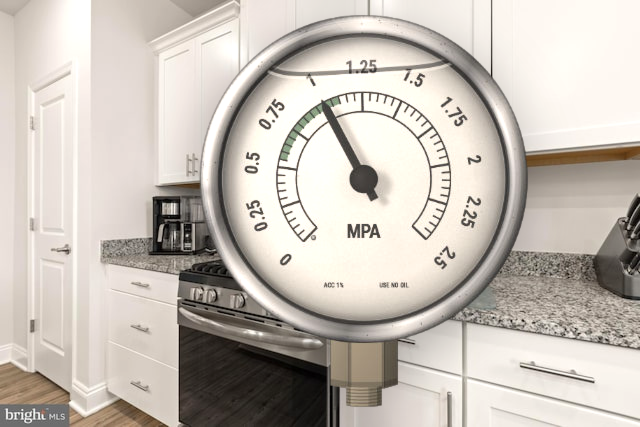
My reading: 1
